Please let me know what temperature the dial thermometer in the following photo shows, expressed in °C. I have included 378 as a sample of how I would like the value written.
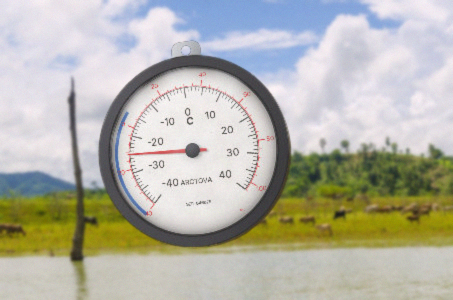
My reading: -25
